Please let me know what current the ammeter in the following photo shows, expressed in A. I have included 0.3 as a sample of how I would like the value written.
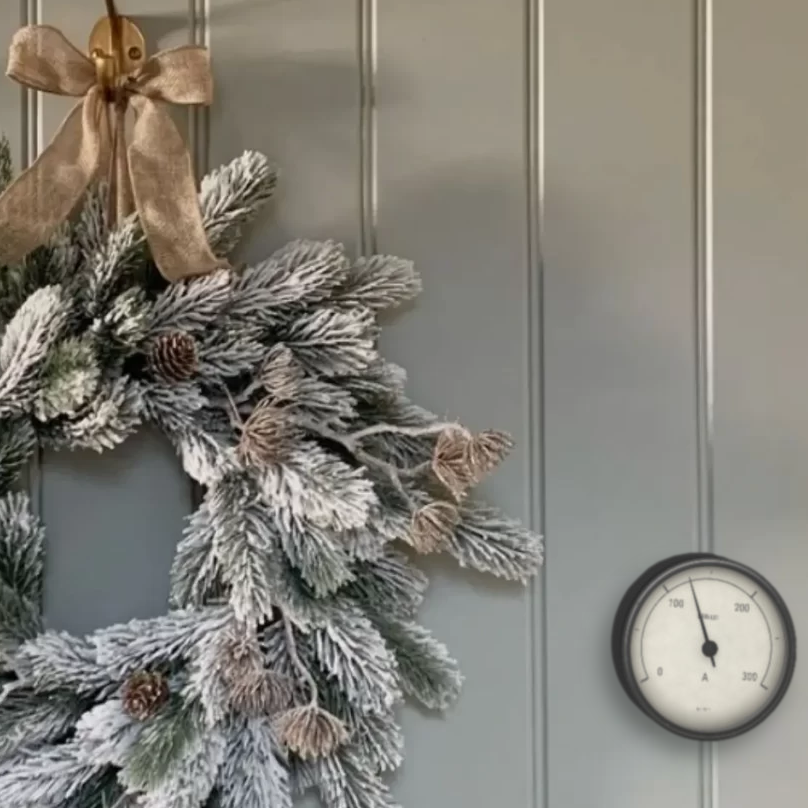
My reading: 125
